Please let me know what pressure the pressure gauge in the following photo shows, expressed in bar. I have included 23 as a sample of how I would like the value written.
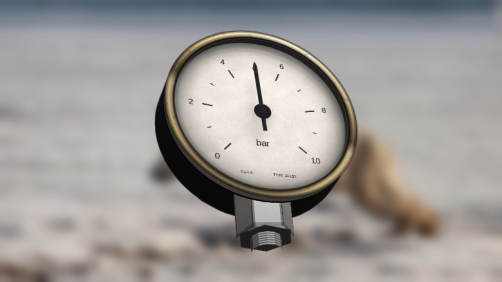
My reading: 5
